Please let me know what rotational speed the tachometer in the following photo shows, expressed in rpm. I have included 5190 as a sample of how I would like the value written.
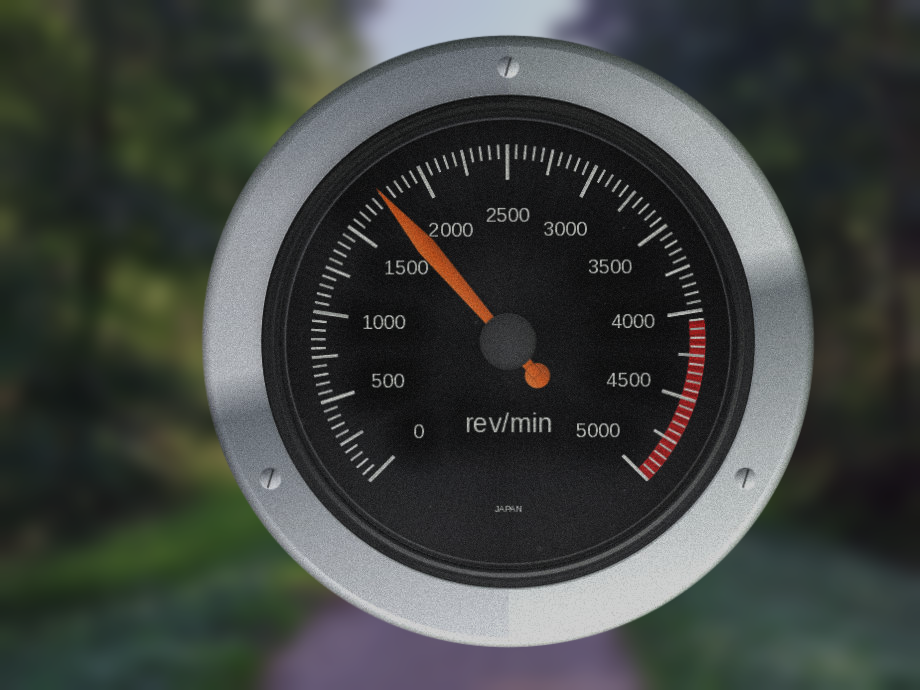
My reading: 1750
